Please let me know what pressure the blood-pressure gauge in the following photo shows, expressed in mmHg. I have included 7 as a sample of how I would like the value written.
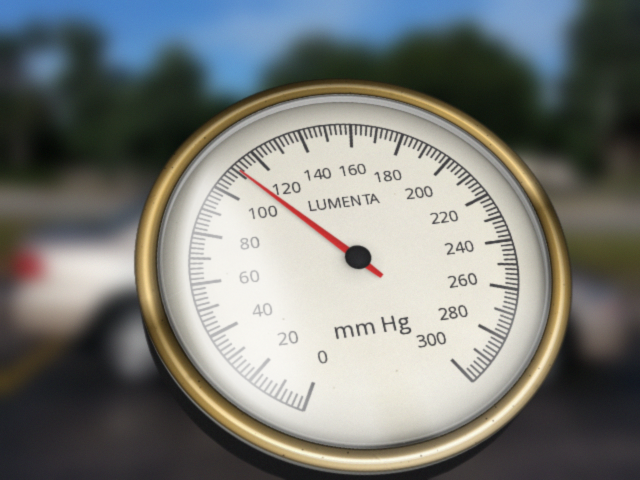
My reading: 110
